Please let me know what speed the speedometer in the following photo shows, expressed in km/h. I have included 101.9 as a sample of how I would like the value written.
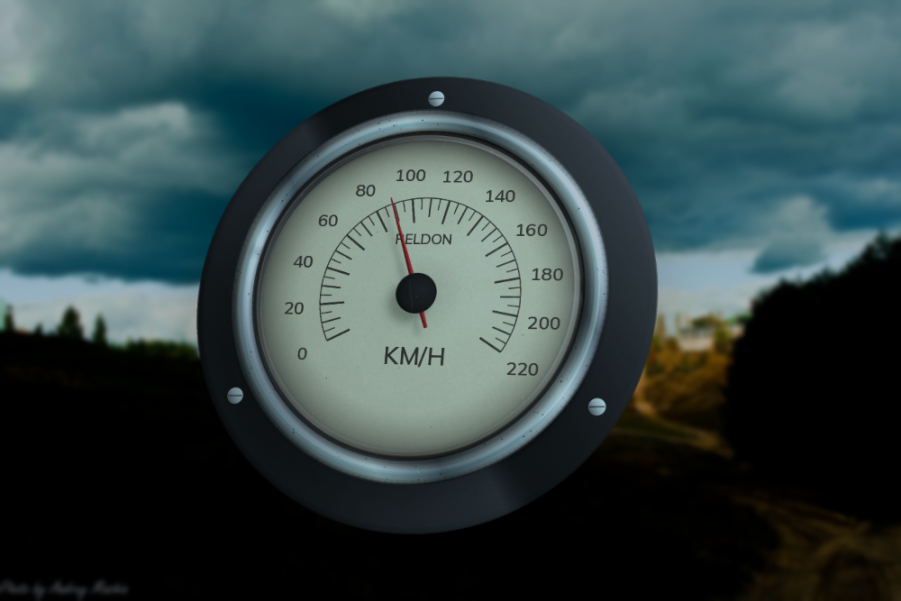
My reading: 90
